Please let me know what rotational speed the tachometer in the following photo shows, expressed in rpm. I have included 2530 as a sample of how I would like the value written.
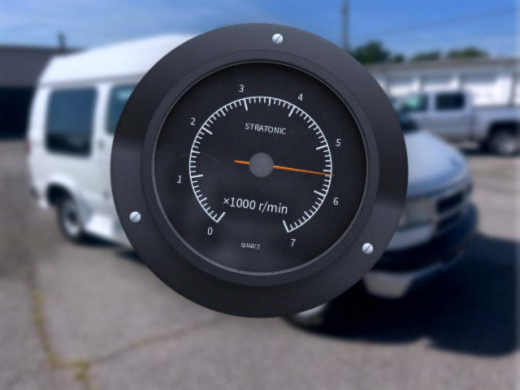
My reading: 5600
